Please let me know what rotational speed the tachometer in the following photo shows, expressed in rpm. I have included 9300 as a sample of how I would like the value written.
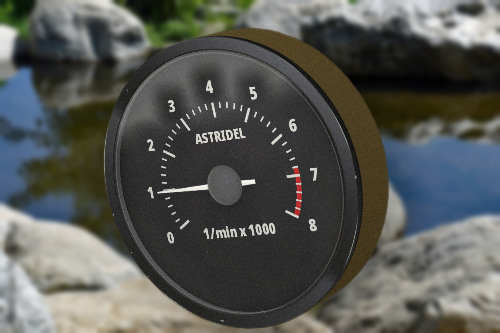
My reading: 1000
